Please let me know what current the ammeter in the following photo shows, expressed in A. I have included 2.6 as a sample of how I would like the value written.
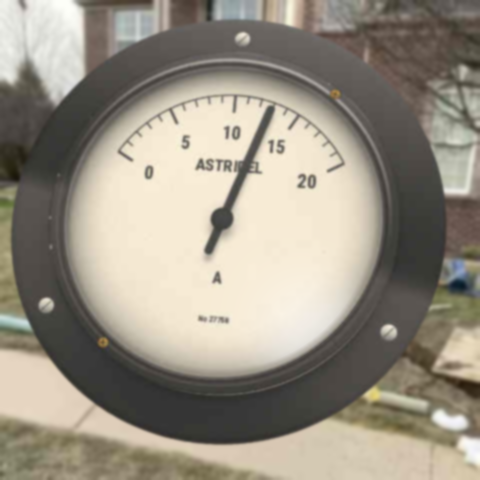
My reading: 13
